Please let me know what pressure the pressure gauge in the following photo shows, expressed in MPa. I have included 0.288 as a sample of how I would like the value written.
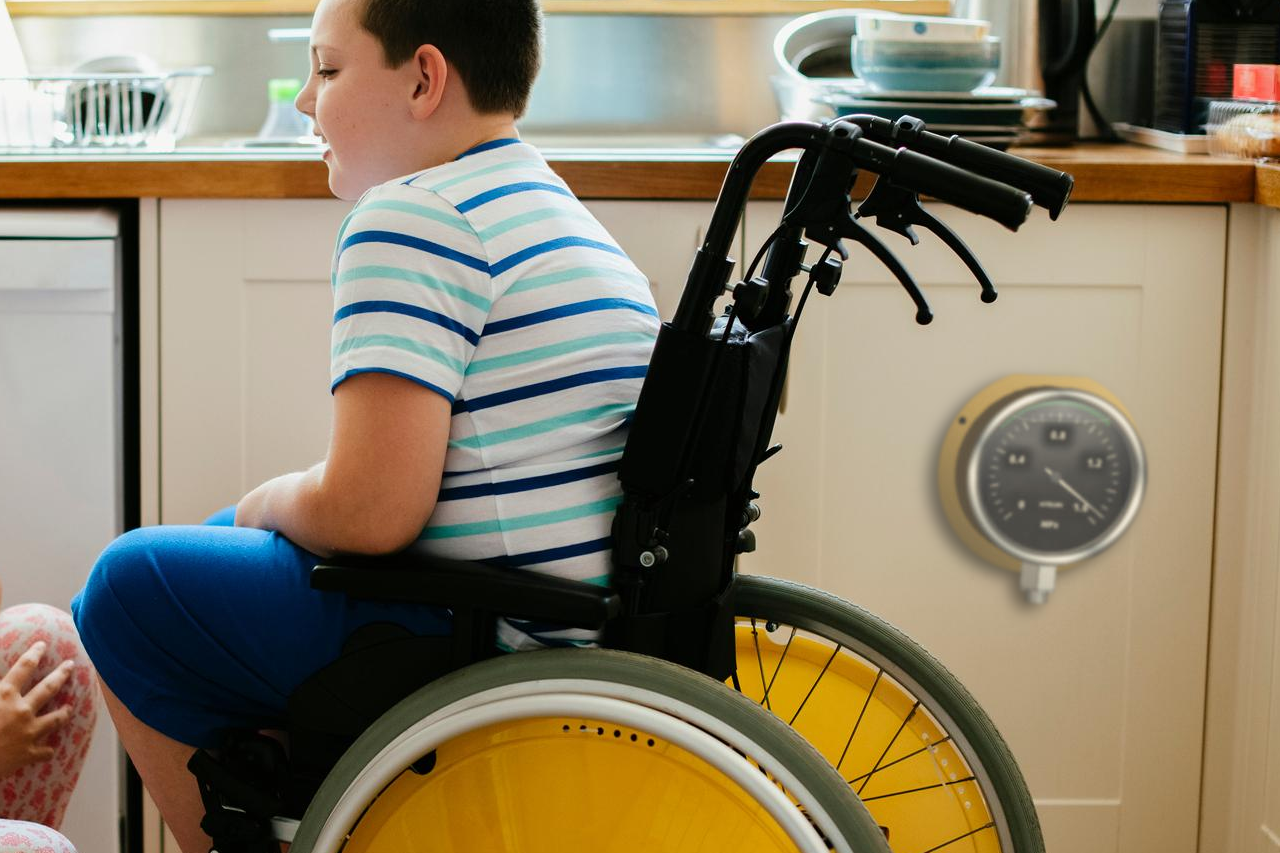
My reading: 1.55
